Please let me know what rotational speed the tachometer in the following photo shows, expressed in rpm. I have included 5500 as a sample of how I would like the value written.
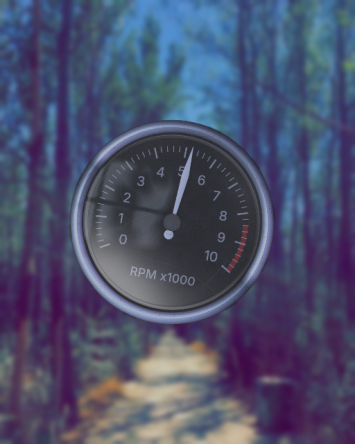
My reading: 5200
